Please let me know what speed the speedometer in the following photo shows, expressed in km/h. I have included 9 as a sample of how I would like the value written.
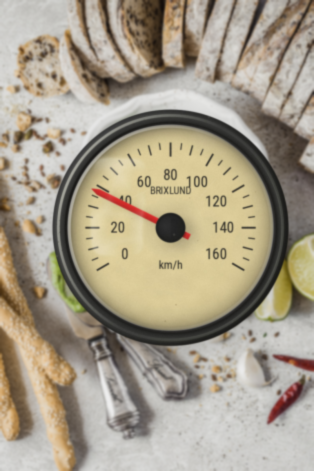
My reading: 37.5
